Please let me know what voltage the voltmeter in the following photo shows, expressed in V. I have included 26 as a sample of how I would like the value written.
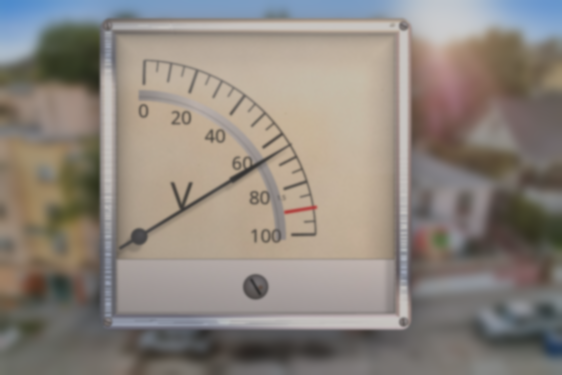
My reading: 65
